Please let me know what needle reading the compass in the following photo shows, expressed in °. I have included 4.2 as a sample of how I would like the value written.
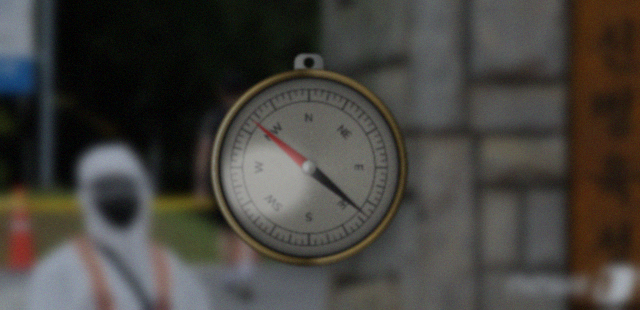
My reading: 310
